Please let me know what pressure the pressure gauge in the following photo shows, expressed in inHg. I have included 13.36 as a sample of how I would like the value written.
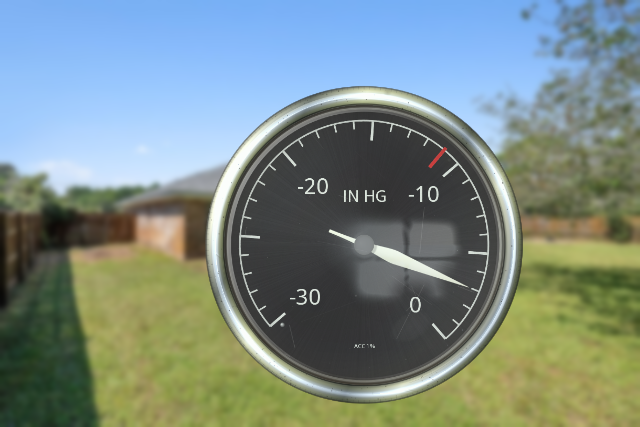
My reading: -3
